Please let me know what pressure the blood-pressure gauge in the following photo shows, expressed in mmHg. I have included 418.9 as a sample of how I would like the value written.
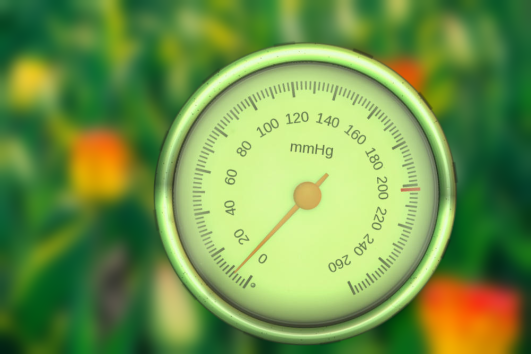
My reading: 8
